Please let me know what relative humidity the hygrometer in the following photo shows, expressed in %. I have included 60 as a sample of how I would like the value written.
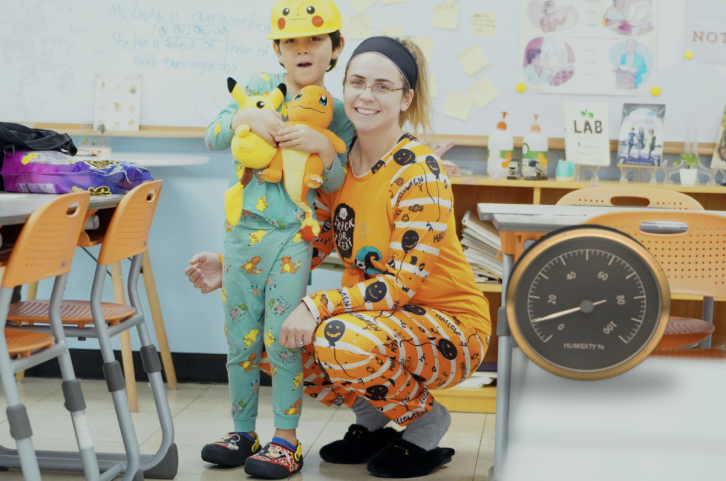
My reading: 10
